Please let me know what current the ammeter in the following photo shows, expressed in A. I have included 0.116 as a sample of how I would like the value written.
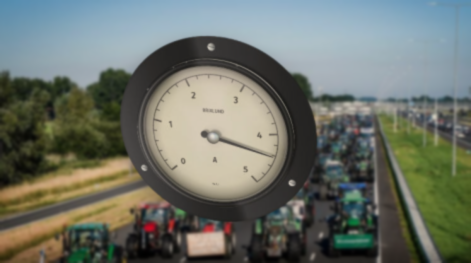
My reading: 4.4
